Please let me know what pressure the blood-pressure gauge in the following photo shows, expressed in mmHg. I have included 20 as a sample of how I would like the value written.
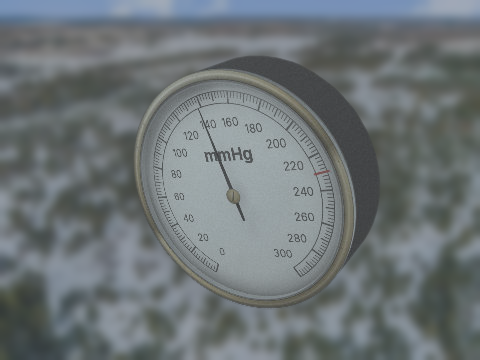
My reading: 140
